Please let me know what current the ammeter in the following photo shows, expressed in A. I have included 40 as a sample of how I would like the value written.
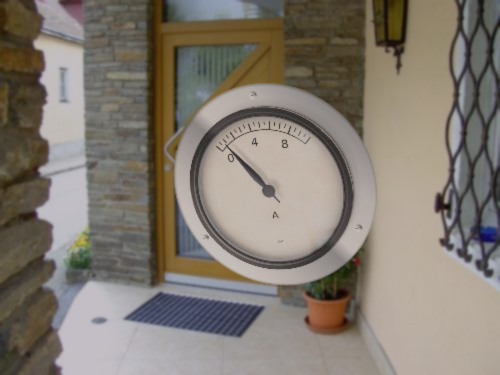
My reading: 1
